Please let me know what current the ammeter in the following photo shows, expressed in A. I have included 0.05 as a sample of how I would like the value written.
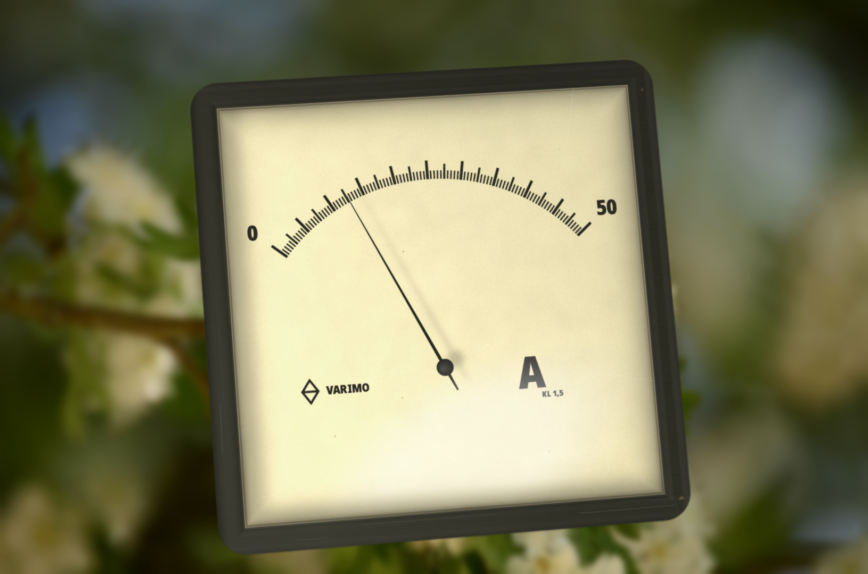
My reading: 12.5
